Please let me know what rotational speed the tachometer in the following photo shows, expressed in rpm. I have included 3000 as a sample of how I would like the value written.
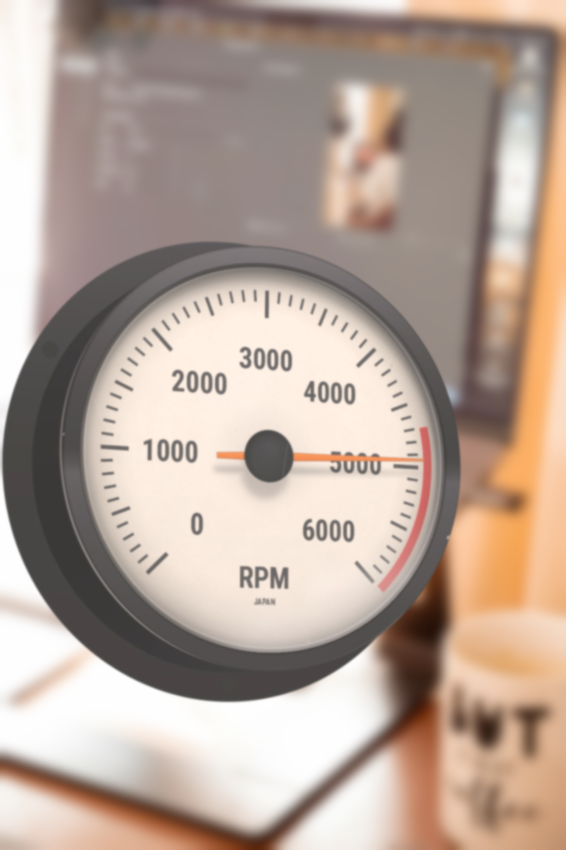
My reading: 4950
